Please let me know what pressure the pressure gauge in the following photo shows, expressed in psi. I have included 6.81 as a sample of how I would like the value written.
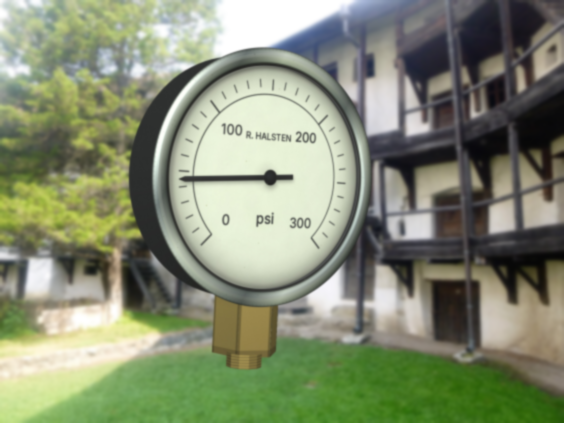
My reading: 45
